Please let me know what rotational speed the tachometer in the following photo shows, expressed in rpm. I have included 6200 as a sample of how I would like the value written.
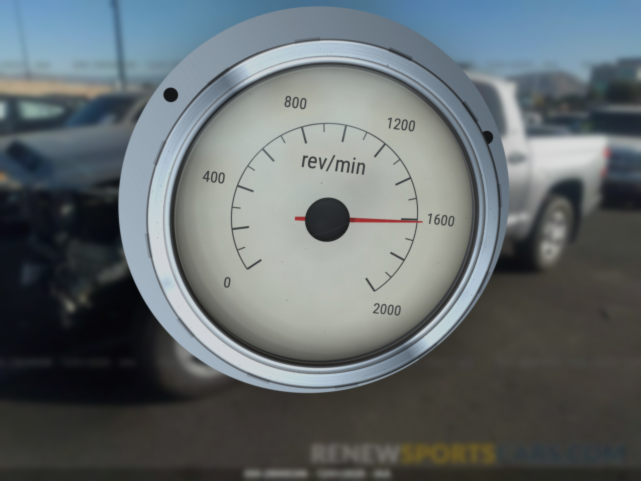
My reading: 1600
